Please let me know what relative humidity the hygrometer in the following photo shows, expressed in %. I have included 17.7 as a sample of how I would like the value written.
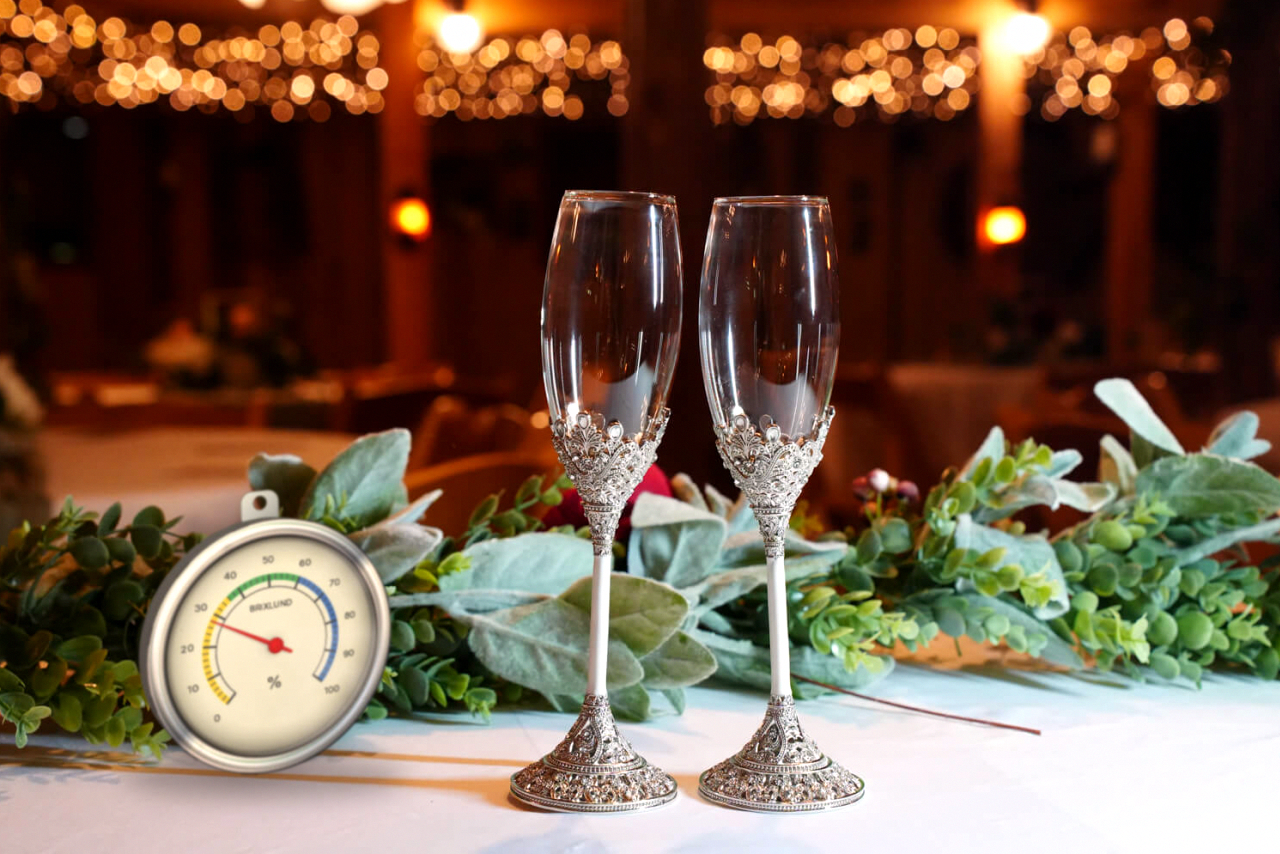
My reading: 28
